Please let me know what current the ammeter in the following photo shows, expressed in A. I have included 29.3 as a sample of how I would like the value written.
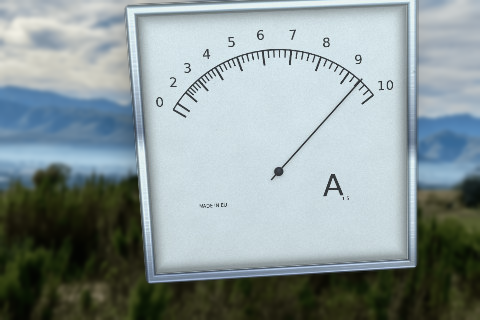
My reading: 9.4
